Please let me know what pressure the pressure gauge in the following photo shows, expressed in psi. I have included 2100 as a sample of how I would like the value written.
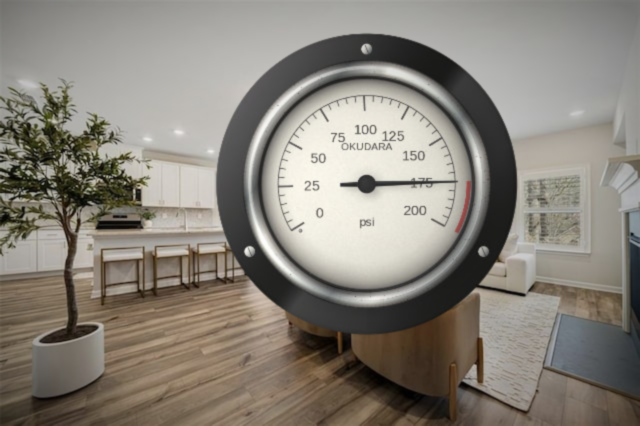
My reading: 175
